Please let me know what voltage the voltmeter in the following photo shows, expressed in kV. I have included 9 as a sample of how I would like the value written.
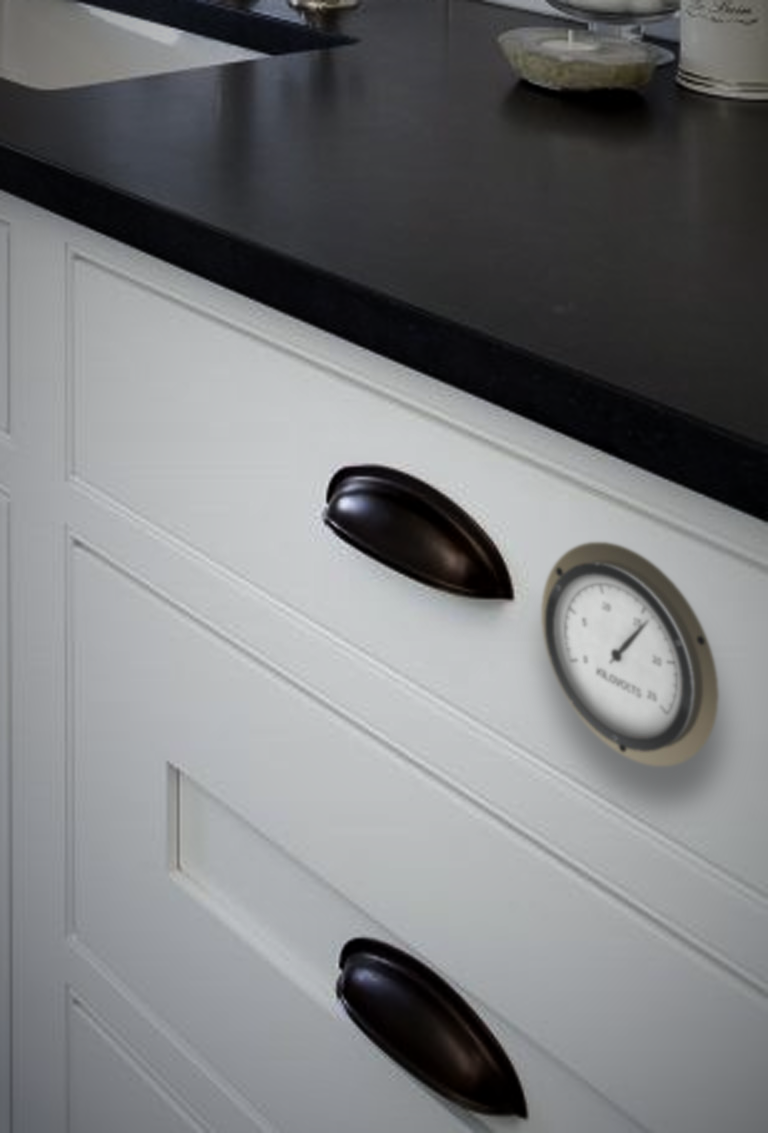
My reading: 16
